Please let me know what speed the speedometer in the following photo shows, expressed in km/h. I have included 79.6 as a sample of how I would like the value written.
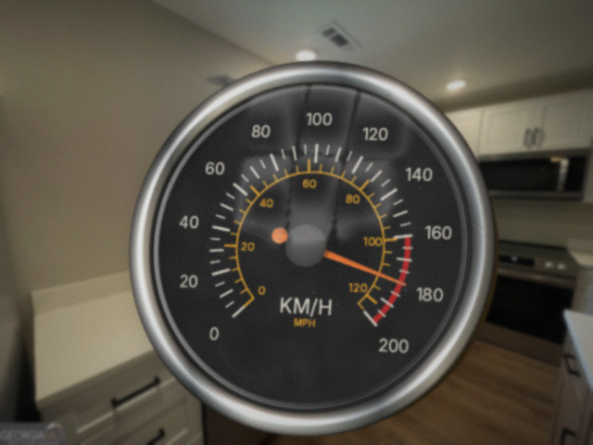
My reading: 180
